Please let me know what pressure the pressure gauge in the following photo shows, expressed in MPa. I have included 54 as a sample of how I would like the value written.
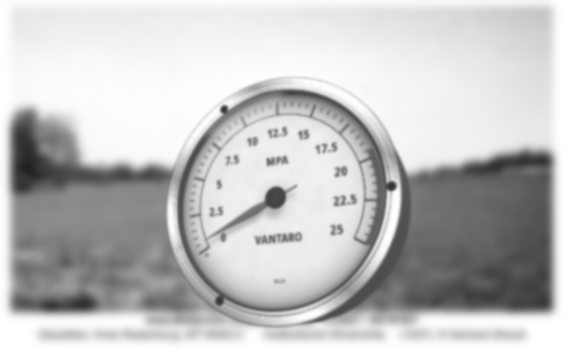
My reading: 0.5
